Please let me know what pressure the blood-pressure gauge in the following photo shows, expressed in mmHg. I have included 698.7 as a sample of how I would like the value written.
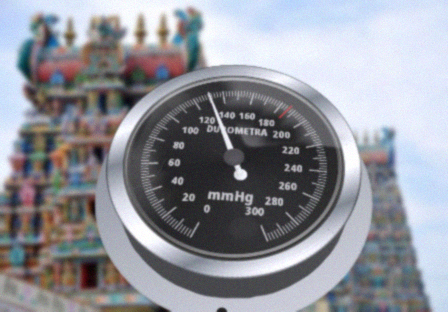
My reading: 130
